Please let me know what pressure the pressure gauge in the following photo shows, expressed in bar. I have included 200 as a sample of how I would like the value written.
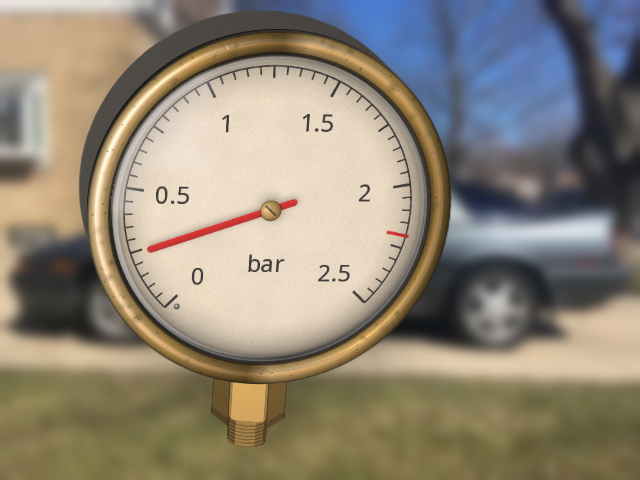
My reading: 0.25
